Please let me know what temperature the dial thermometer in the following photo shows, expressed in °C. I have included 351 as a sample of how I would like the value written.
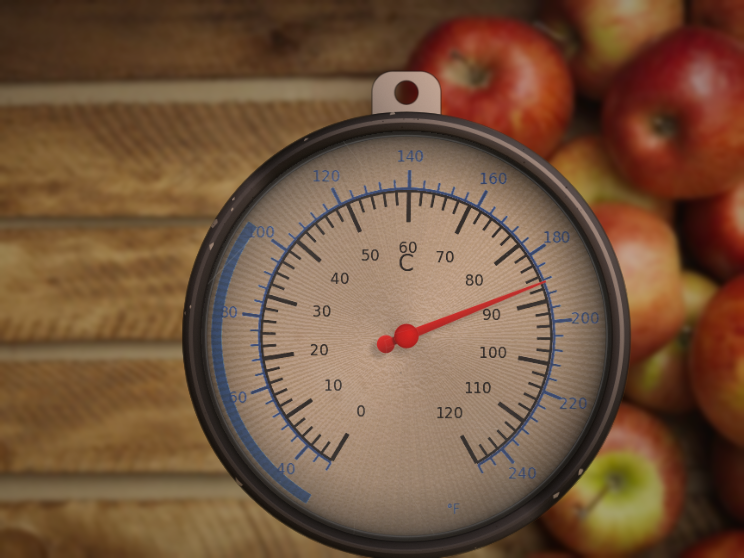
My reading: 87
